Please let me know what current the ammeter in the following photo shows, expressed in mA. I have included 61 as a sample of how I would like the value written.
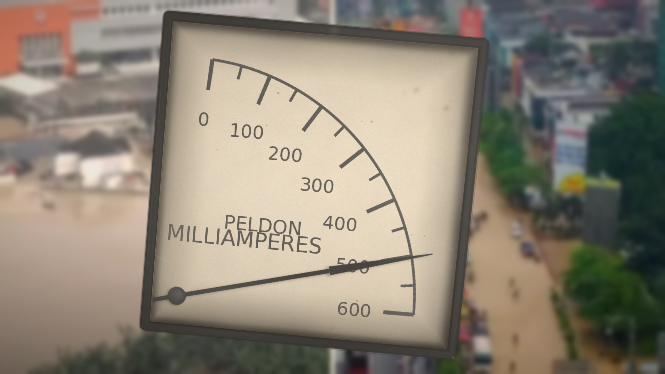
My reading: 500
